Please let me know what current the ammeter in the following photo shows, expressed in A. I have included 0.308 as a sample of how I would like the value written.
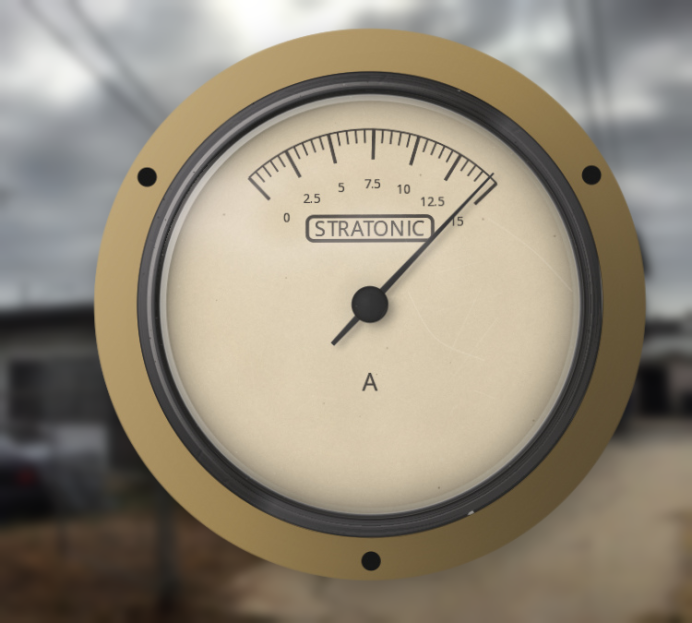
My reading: 14.5
